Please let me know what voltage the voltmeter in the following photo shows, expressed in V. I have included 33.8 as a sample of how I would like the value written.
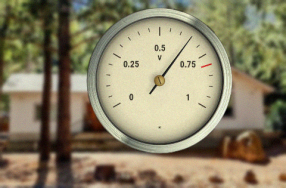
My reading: 0.65
